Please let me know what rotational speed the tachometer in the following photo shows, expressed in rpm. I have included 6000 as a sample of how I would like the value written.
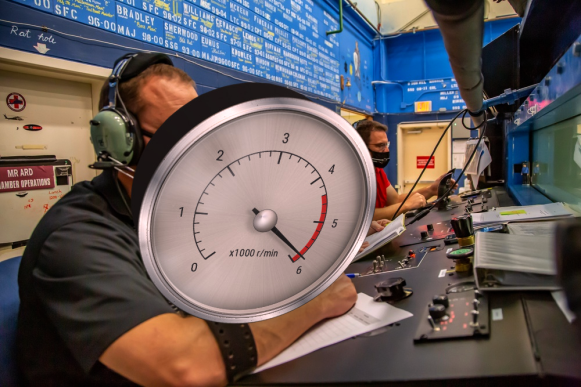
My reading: 5800
